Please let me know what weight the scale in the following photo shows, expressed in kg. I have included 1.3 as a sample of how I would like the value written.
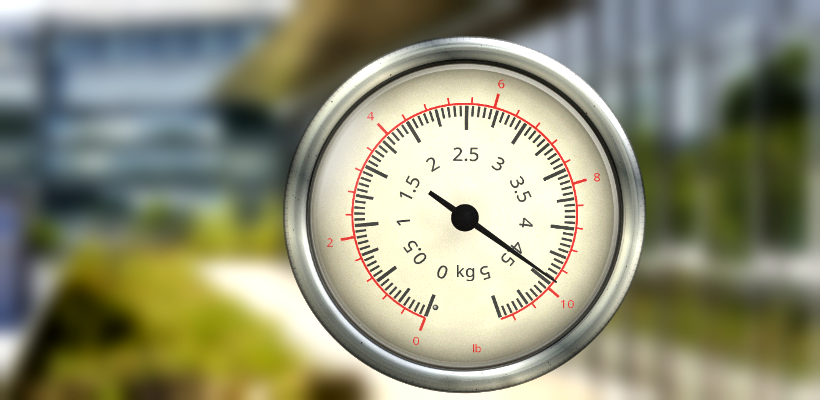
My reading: 4.45
